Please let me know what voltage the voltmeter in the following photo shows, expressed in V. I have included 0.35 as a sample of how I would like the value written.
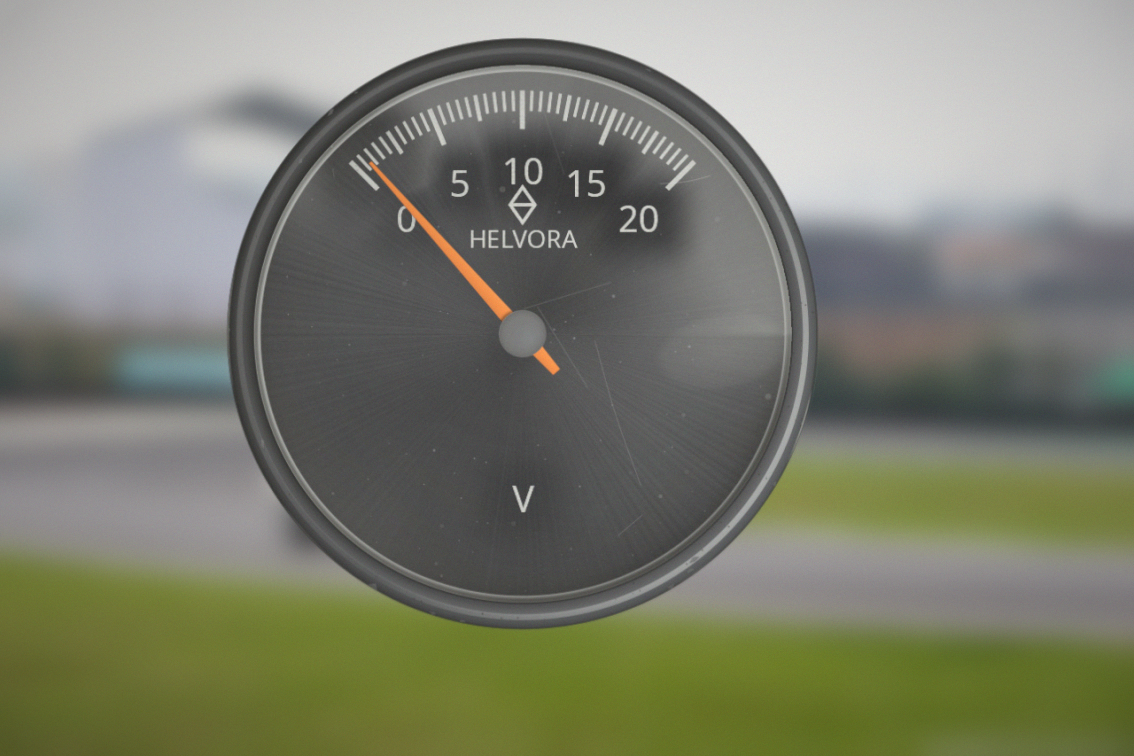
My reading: 0.75
